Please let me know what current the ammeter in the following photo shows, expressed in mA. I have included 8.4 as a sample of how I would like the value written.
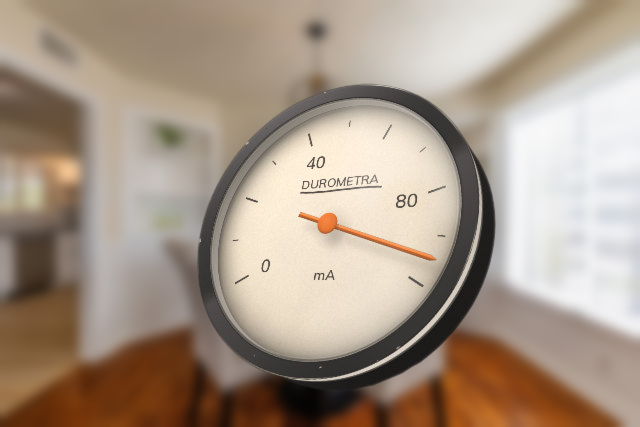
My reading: 95
